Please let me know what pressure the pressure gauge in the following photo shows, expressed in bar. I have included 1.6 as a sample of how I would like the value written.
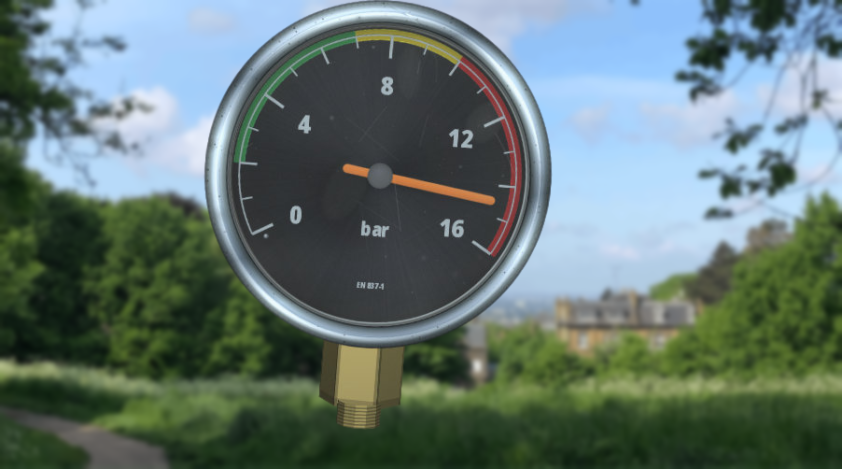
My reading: 14.5
